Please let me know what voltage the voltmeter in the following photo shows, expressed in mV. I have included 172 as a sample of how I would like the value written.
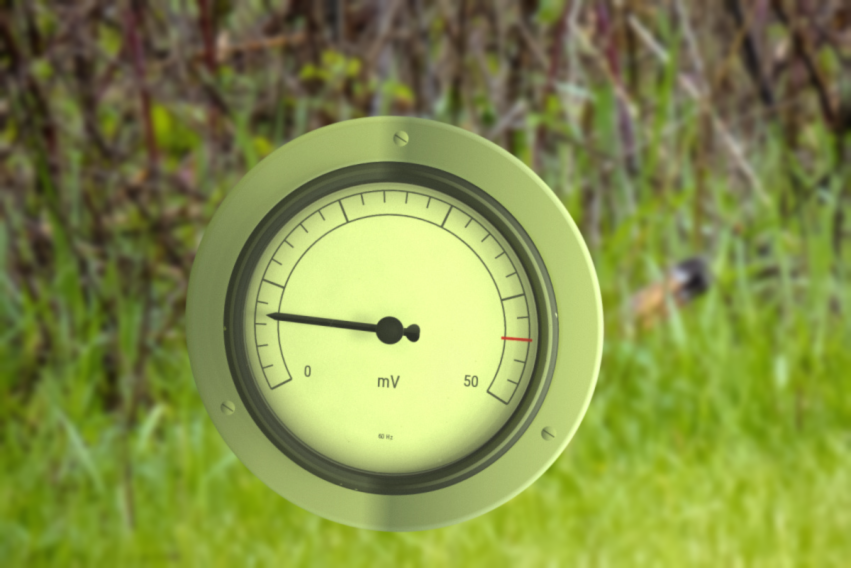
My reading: 7
